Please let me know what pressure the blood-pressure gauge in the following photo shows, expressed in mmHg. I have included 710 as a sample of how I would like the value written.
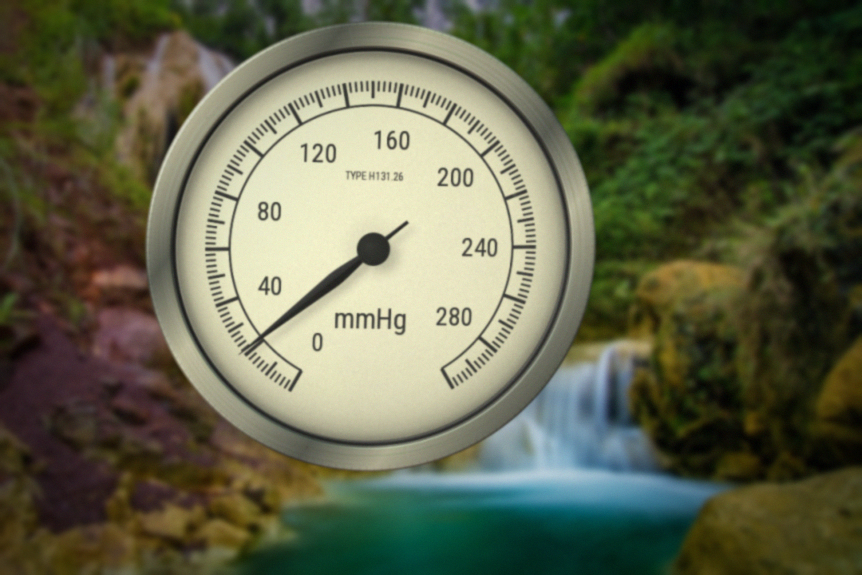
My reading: 22
